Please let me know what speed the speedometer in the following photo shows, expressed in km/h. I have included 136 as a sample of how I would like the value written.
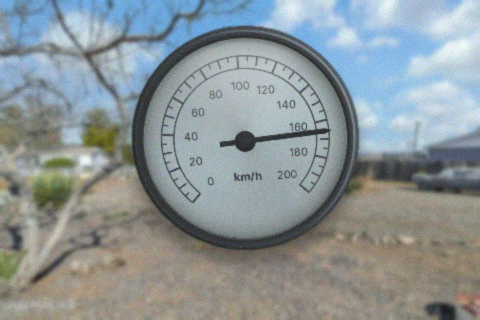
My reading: 165
